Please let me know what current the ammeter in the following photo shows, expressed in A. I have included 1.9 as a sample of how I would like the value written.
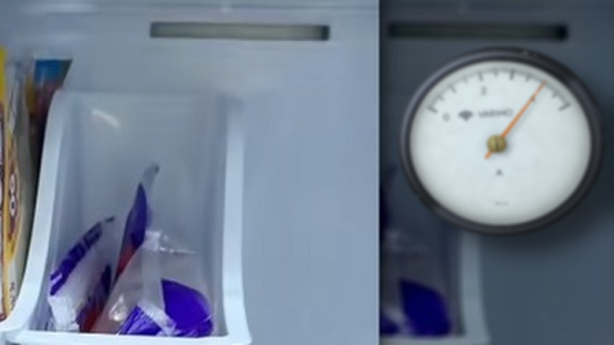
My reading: 4
